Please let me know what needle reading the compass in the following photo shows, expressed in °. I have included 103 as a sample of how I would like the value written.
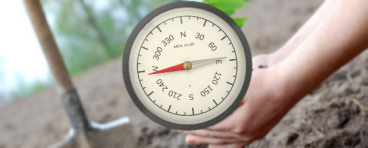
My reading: 265
